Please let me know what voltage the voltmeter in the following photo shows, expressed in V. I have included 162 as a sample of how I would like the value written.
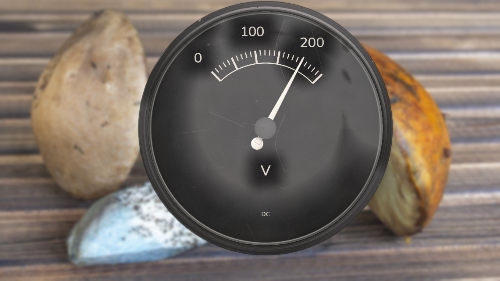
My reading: 200
